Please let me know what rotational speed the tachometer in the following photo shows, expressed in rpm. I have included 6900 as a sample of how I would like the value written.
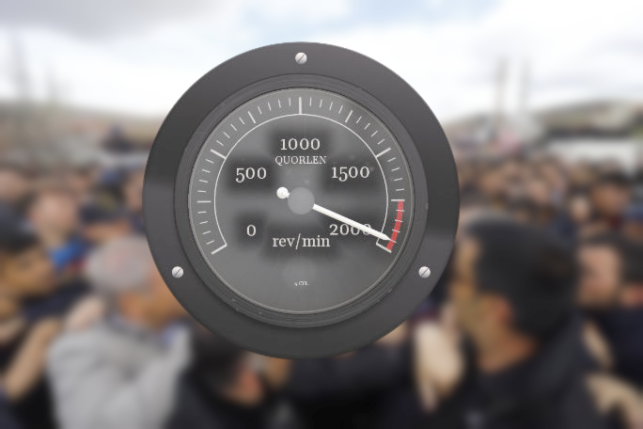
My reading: 1950
